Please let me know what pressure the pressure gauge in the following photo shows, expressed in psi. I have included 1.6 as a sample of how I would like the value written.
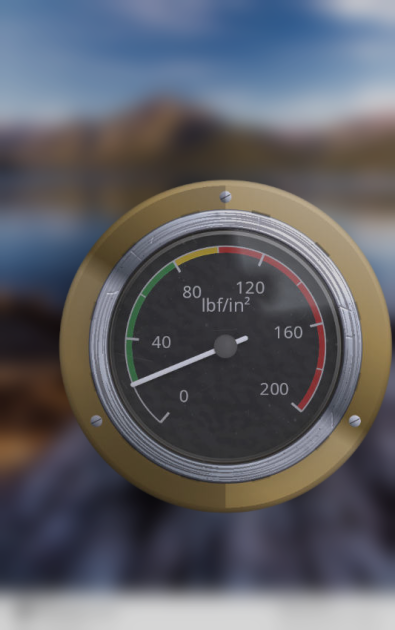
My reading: 20
